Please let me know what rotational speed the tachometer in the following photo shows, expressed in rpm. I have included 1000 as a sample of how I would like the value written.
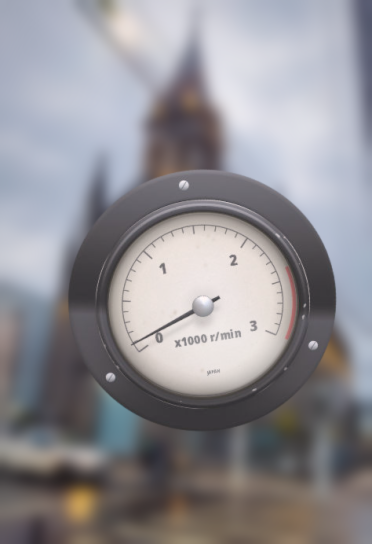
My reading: 100
